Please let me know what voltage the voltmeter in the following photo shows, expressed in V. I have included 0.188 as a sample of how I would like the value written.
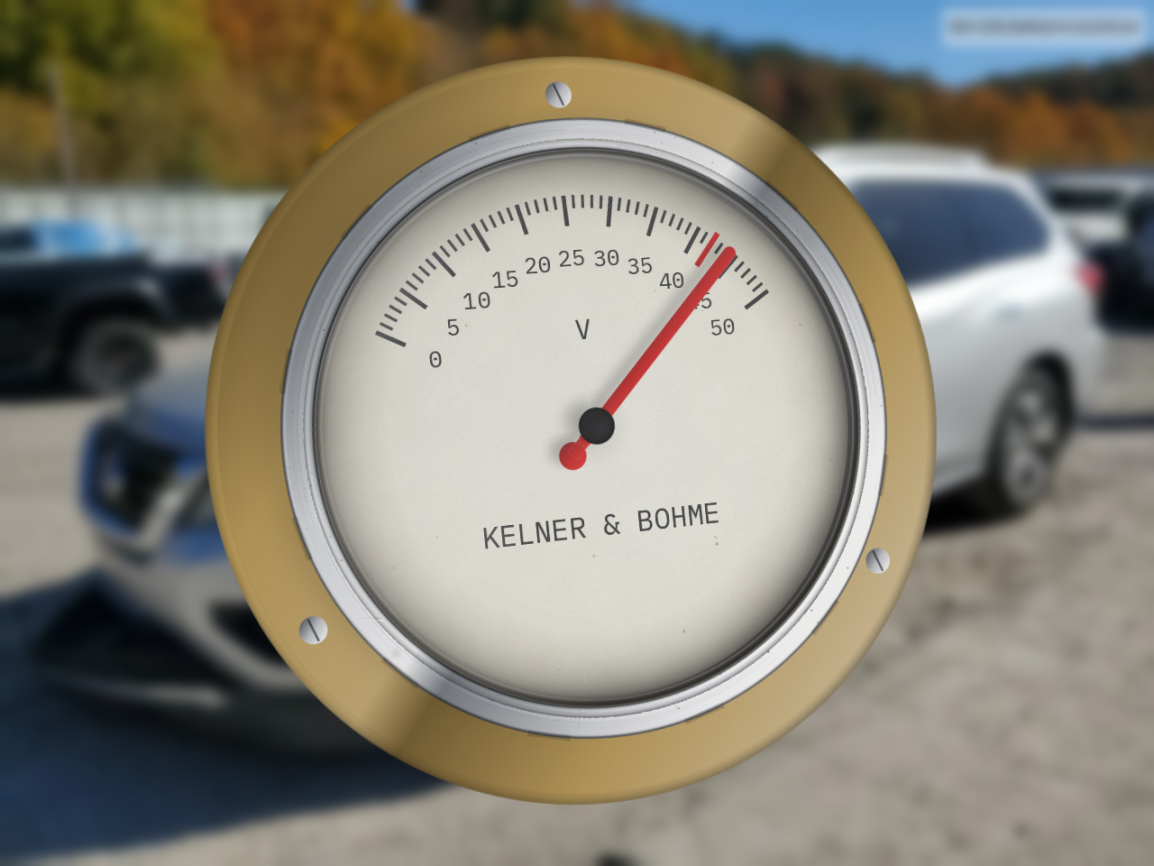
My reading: 44
